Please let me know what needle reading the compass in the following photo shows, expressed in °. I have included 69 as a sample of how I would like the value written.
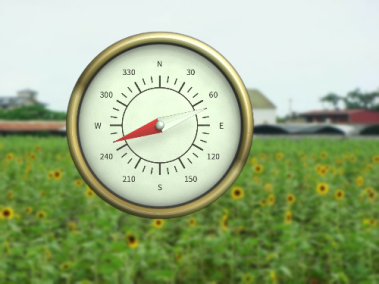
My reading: 250
